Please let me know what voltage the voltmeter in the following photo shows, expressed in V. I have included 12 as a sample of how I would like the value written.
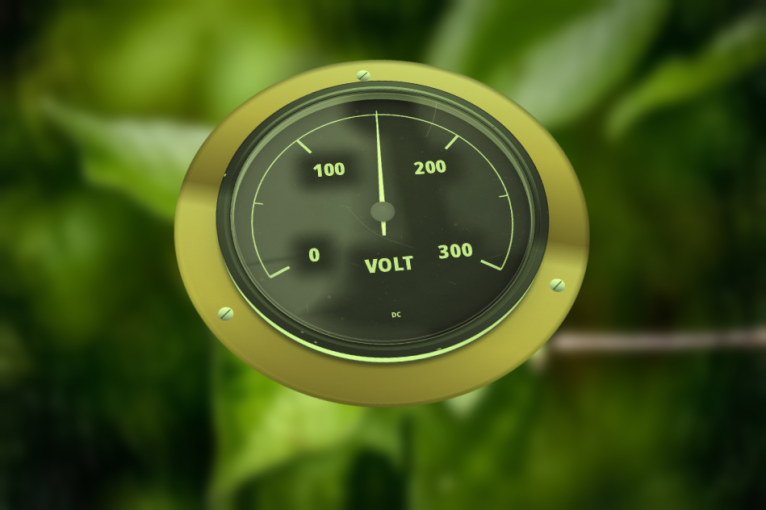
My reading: 150
